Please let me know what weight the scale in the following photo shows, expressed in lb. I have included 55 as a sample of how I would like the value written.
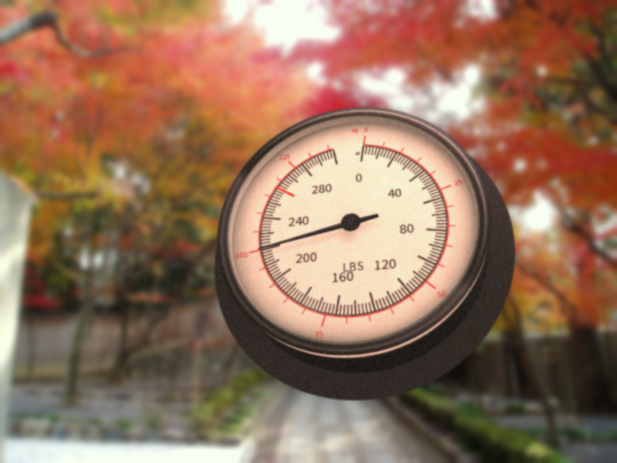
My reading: 220
